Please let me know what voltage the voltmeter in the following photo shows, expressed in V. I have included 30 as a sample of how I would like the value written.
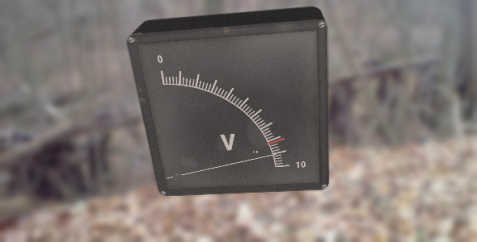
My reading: 9
